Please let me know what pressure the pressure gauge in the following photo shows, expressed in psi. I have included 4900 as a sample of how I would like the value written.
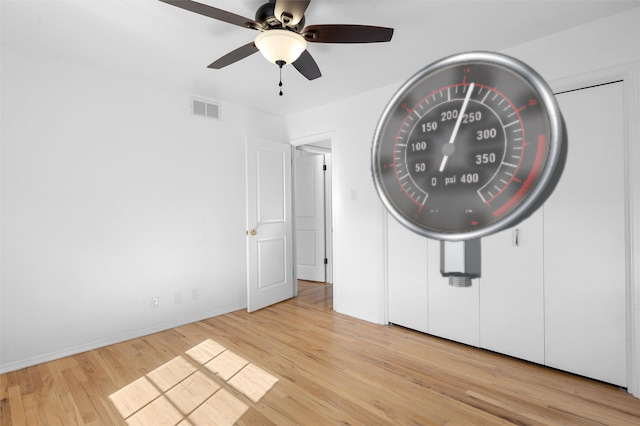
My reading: 230
